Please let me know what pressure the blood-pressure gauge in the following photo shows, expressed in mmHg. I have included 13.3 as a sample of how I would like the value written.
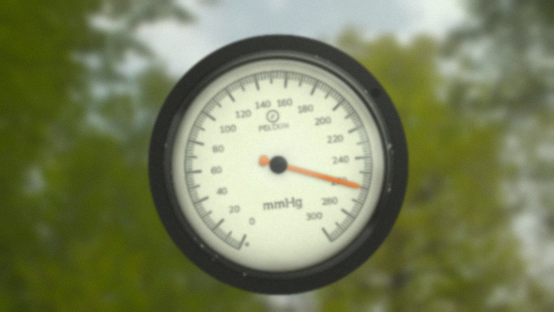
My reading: 260
